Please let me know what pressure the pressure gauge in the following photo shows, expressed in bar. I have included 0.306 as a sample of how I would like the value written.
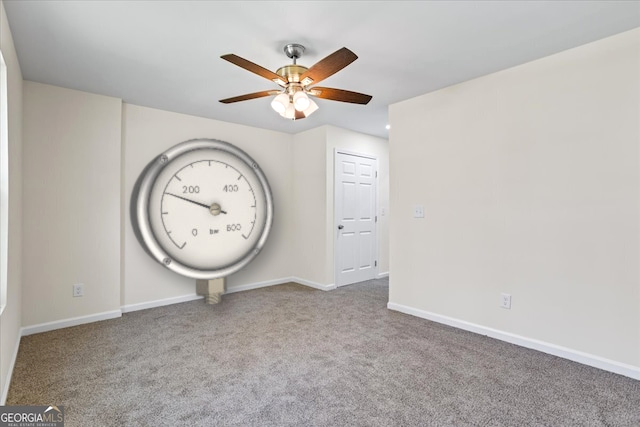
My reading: 150
